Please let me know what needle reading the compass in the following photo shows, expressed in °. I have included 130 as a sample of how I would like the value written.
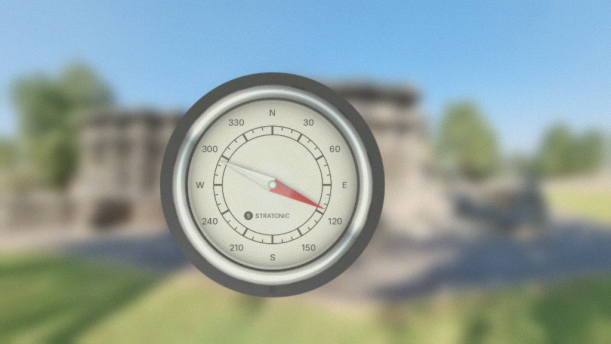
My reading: 115
